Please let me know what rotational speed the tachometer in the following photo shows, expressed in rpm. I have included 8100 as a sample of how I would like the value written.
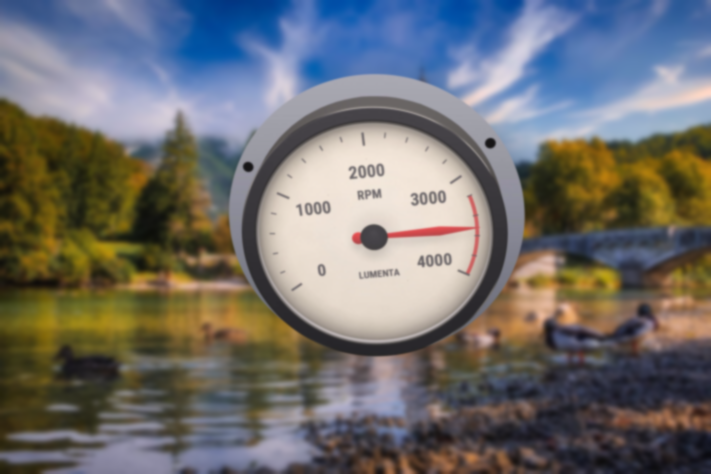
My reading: 3500
